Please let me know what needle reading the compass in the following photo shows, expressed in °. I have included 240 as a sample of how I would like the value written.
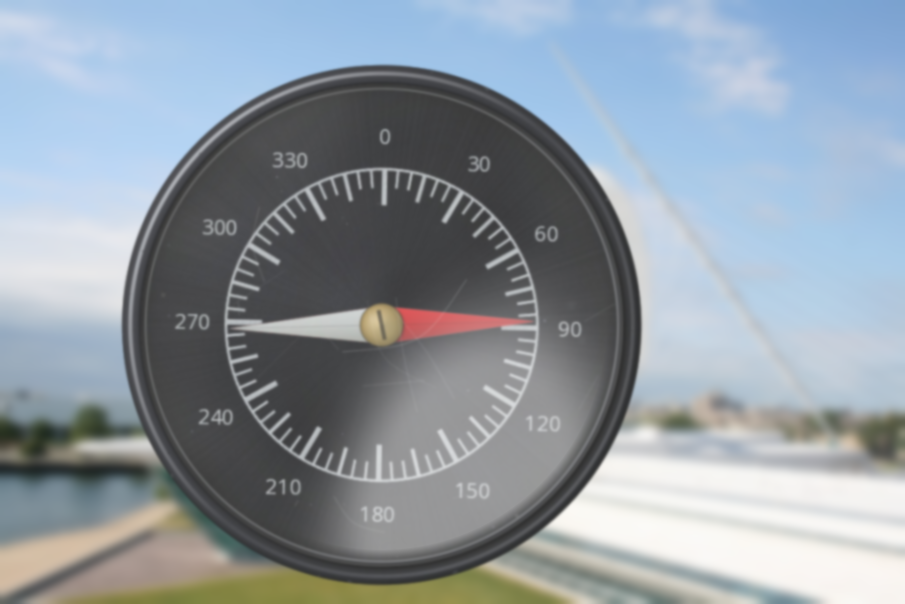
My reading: 87.5
